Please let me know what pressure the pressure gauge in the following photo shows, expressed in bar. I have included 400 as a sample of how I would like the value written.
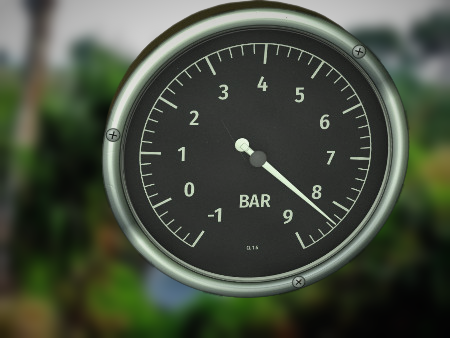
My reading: 8.3
